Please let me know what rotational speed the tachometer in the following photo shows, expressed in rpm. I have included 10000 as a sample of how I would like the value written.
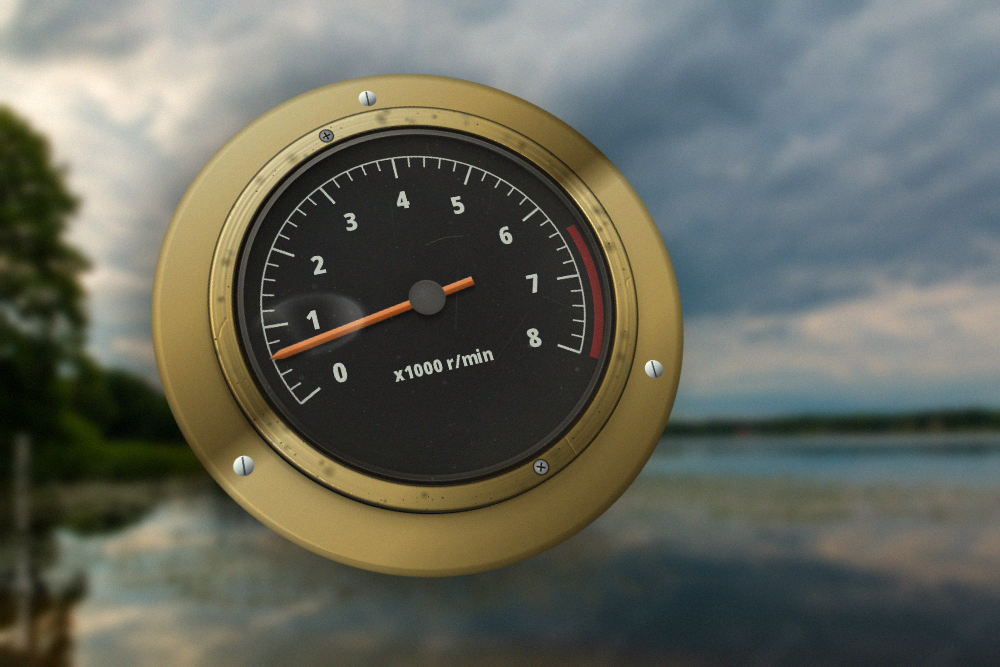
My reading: 600
